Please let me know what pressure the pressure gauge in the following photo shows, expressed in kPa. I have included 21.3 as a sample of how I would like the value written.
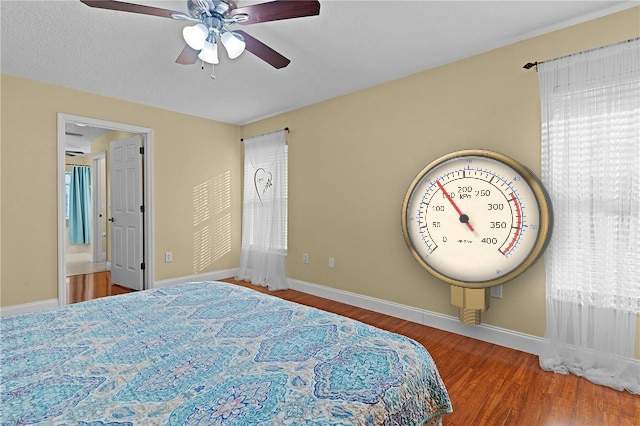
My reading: 150
